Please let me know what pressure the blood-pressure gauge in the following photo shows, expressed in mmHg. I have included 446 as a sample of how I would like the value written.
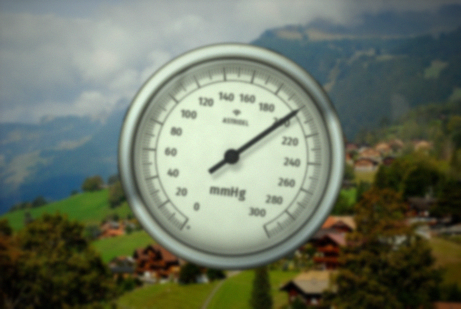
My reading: 200
